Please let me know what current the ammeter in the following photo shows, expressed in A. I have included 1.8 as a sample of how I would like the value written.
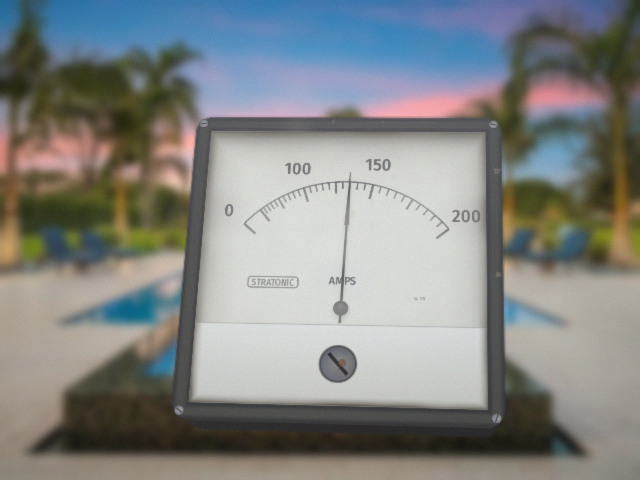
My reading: 135
